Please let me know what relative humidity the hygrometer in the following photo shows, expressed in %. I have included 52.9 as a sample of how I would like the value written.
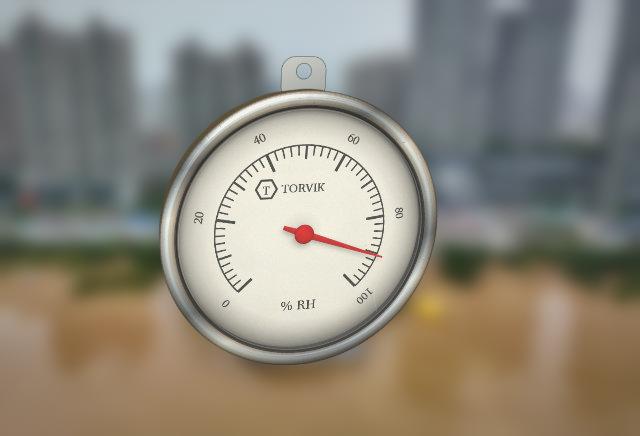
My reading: 90
